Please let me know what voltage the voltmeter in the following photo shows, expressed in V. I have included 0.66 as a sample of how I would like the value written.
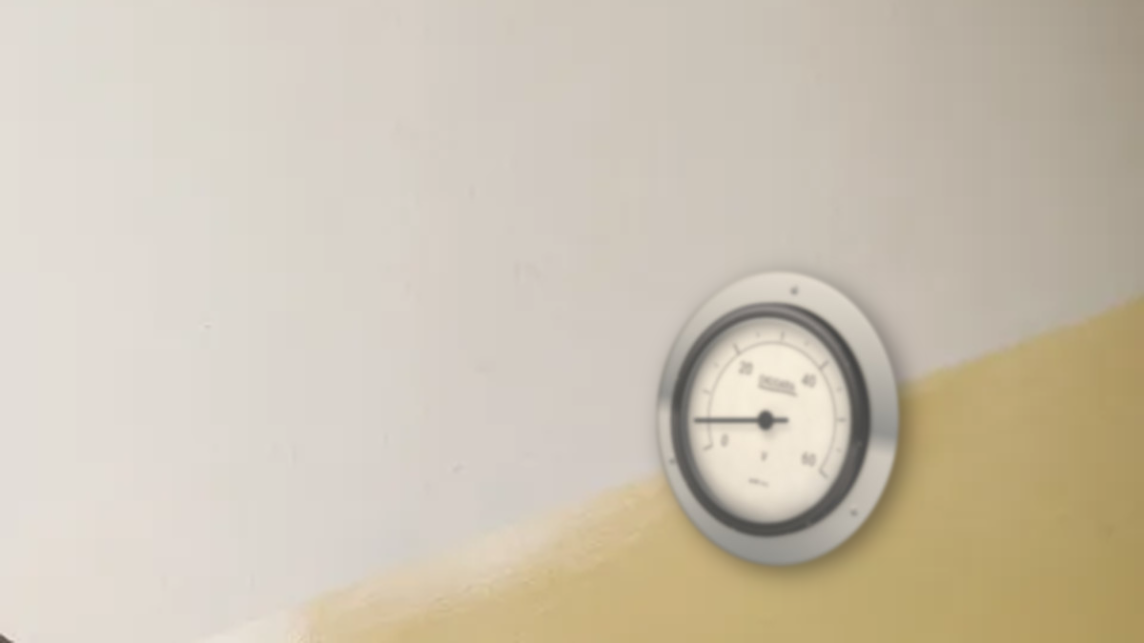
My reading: 5
